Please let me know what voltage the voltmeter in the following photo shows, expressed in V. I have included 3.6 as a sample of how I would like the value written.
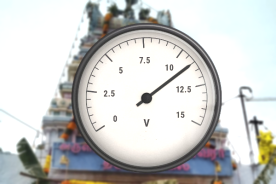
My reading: 11
